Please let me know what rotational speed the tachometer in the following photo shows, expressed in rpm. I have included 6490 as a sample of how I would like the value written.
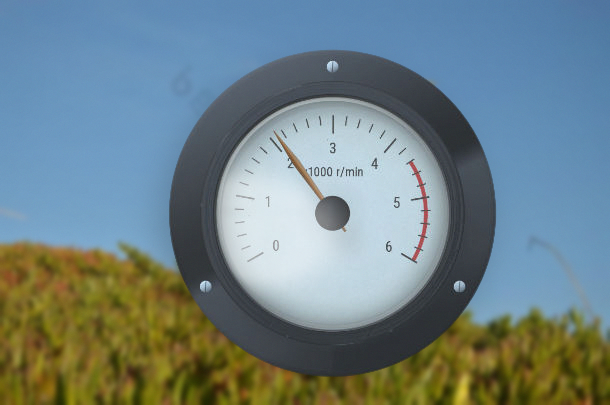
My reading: 2100
